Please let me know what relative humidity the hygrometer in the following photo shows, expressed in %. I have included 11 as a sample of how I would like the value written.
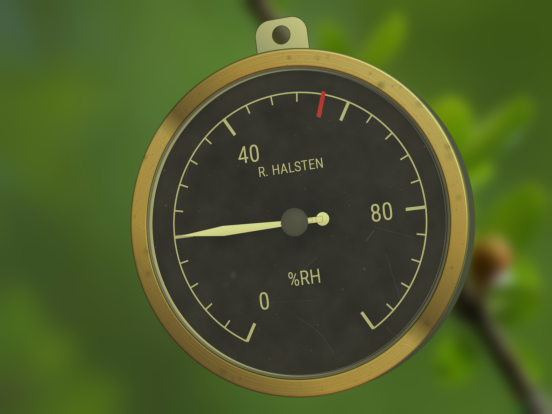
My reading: 20
